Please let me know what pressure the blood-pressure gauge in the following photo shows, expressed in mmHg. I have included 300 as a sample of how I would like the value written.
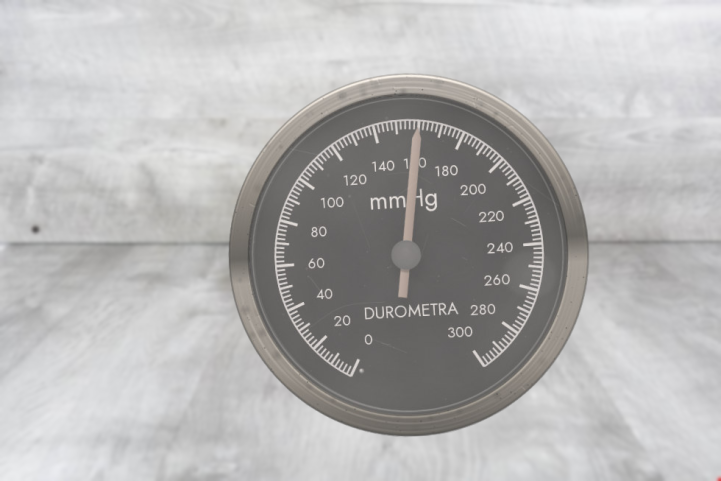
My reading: 160
